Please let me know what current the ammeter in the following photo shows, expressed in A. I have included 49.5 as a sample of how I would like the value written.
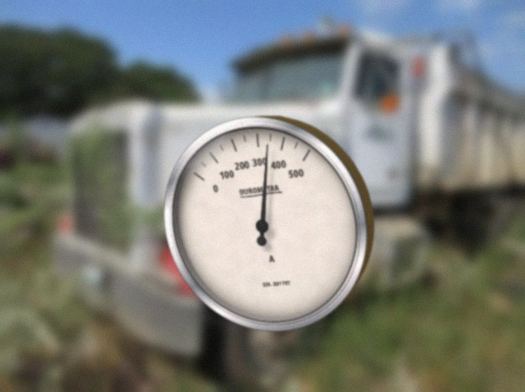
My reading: 350
